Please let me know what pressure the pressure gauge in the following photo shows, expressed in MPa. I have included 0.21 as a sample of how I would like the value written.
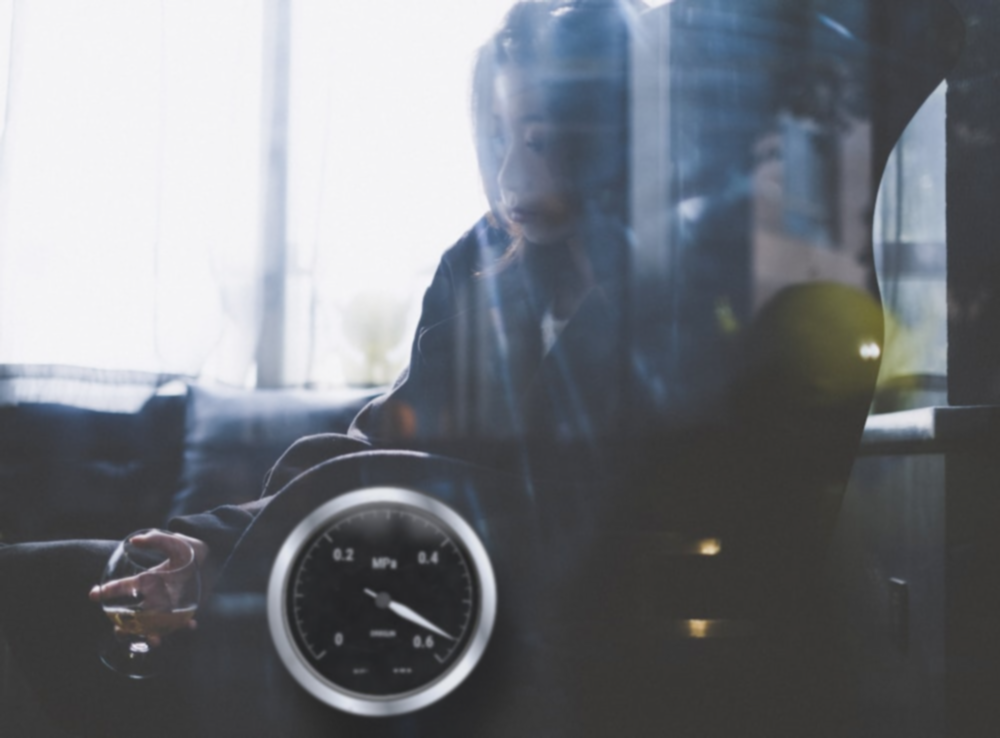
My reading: 0.56
